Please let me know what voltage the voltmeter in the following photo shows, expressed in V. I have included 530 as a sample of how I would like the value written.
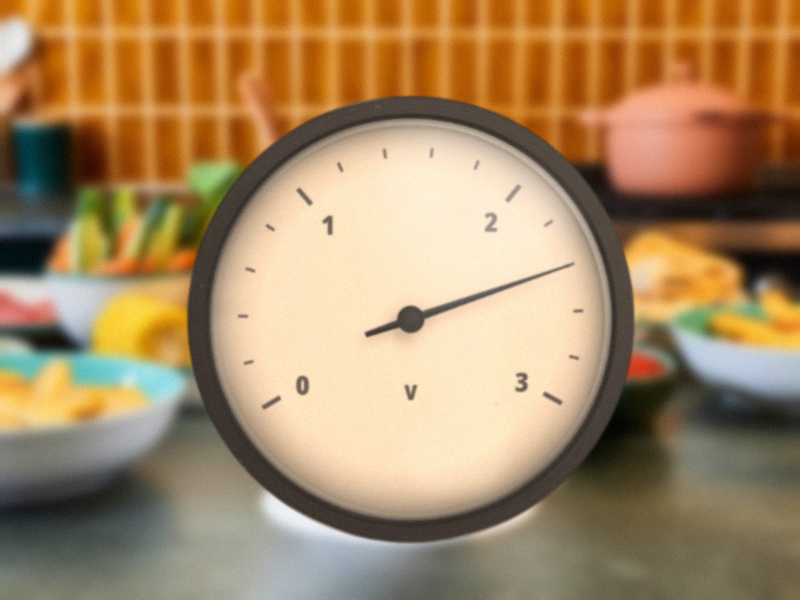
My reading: 2.4
